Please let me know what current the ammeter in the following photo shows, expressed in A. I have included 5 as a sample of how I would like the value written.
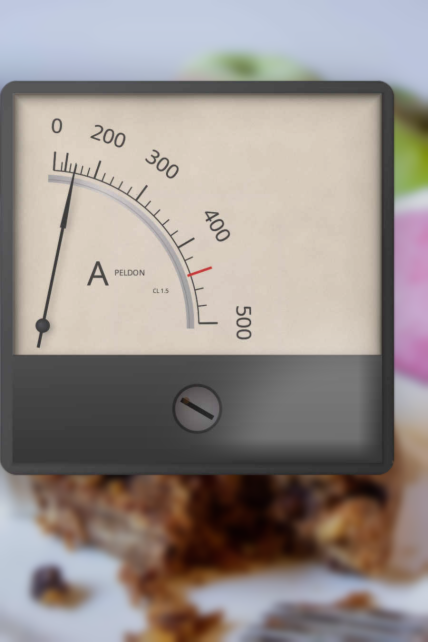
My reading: 140
